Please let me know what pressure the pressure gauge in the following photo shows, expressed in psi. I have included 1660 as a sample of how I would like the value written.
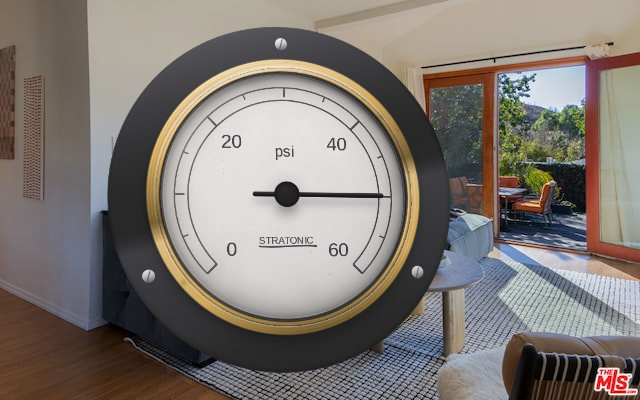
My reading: 50
